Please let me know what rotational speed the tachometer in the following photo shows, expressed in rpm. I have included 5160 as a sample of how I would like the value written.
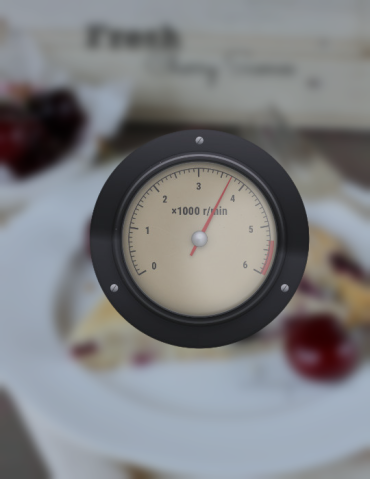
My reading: 3700
